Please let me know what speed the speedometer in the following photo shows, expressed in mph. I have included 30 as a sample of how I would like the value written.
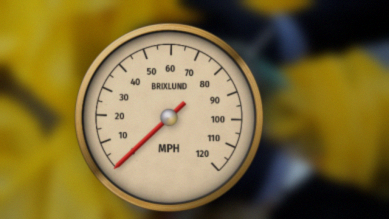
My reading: 0
